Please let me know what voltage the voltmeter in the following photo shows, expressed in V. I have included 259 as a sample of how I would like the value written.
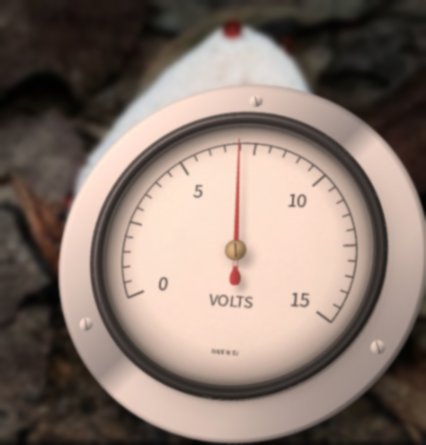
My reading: 7
